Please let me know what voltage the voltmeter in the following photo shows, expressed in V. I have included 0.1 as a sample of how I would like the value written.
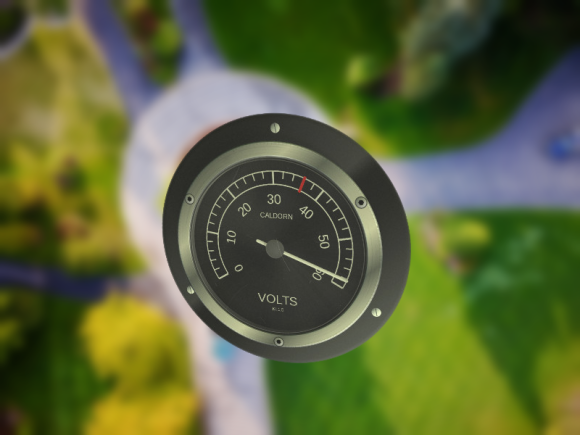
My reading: 58
